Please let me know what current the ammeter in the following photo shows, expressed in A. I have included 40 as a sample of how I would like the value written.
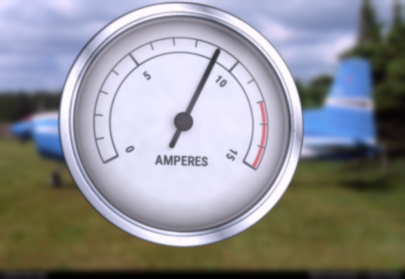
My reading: 9
